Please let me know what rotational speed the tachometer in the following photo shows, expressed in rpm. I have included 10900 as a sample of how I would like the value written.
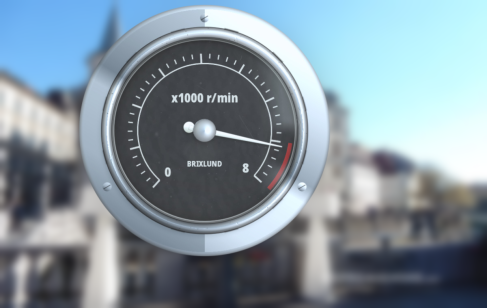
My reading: 7100
